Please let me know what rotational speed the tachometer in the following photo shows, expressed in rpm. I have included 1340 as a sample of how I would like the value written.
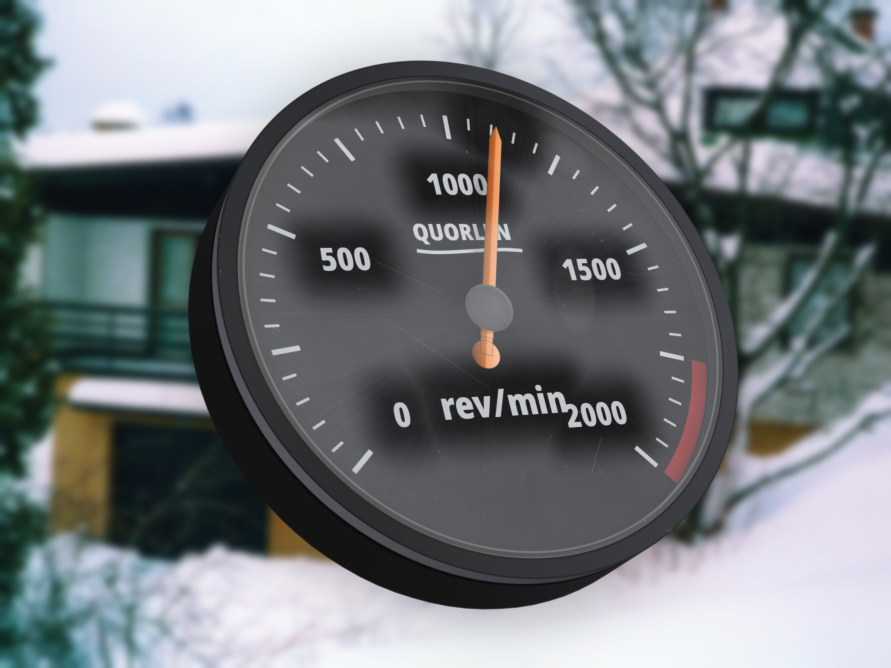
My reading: 1100
